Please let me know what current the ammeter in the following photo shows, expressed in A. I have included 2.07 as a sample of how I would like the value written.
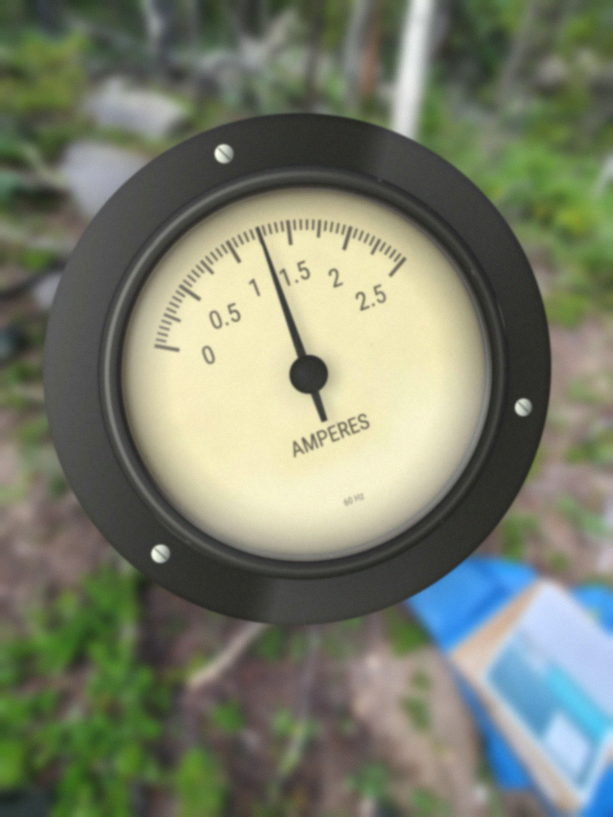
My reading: 1.25
